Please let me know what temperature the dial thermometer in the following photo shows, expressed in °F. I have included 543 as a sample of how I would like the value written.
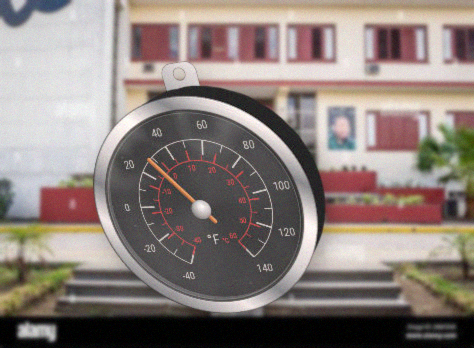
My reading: 30
